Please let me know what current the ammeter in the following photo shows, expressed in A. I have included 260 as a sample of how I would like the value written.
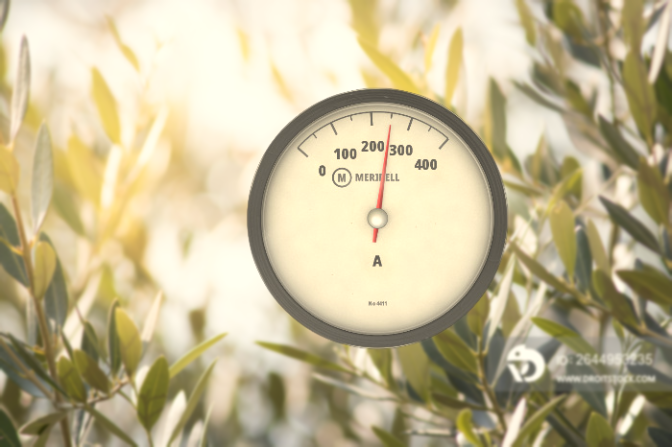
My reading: 250
